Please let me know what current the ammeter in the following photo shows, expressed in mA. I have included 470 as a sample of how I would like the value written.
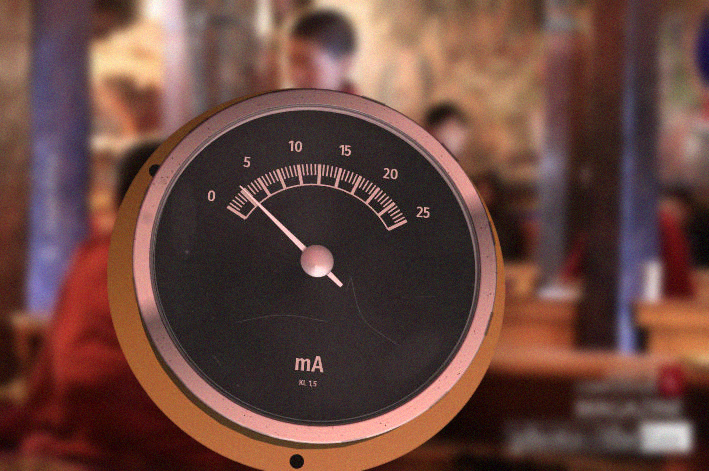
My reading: 2.5
